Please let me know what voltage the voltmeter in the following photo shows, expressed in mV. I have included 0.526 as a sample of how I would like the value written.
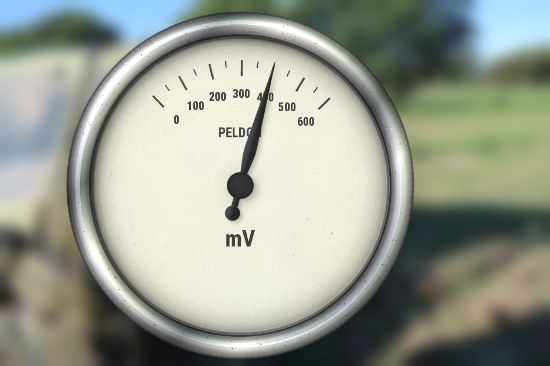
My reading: 400
